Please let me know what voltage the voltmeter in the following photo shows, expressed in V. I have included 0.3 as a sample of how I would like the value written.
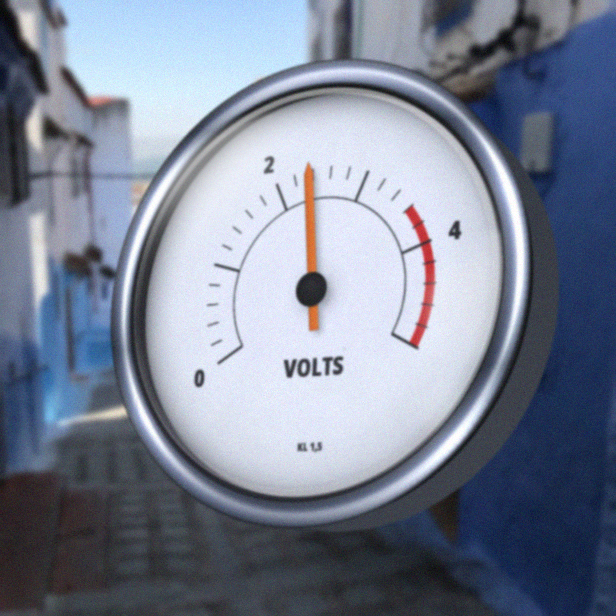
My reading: 2.4
